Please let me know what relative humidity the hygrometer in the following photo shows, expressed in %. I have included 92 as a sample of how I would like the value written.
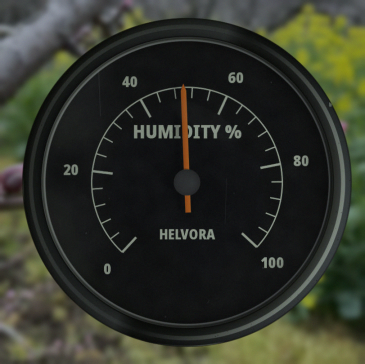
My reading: 50
